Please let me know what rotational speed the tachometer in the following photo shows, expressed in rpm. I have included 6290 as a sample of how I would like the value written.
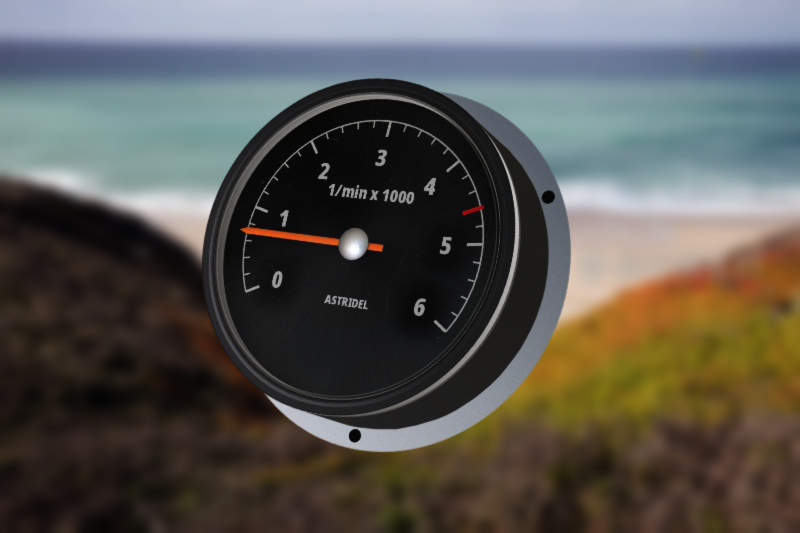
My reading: 700
